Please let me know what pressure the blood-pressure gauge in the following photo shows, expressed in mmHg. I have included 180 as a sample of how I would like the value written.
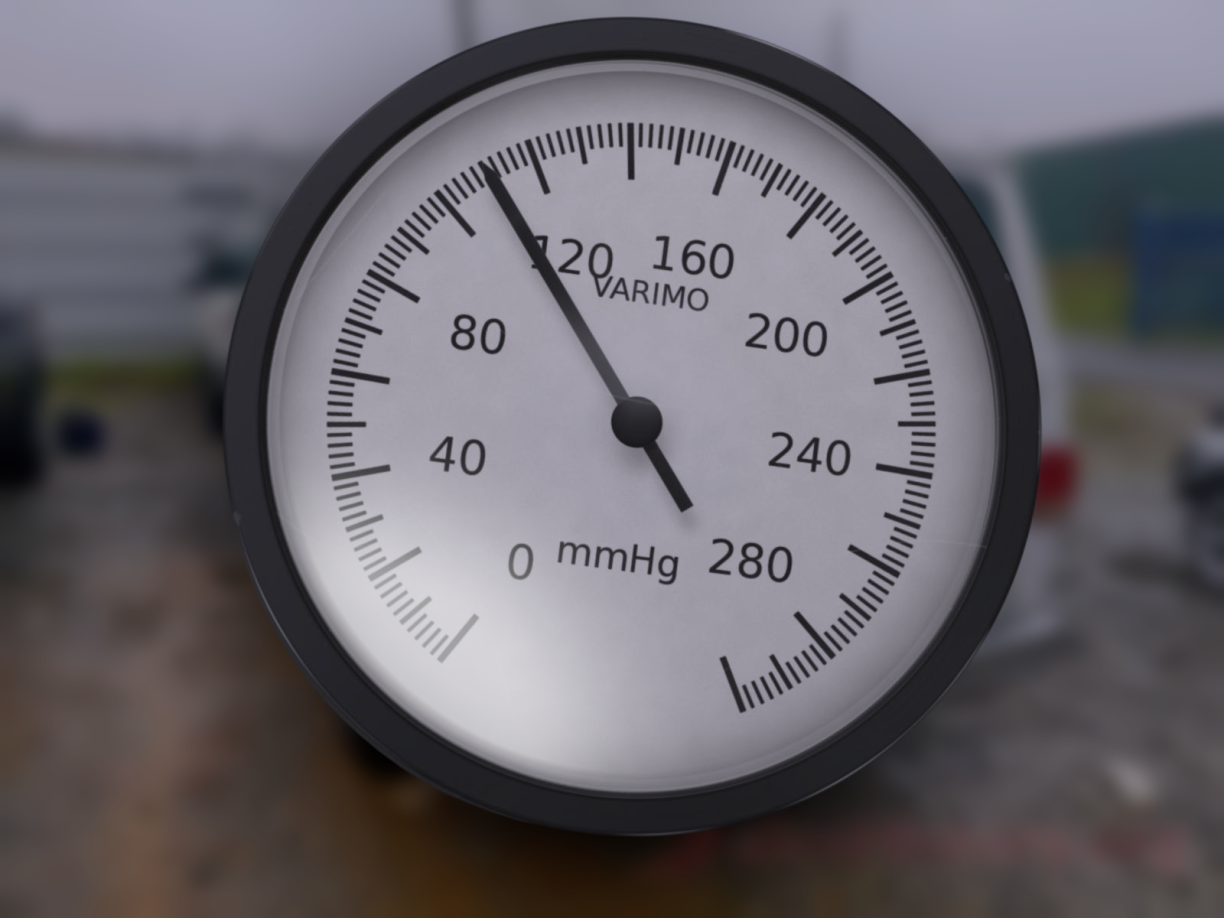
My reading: 110
